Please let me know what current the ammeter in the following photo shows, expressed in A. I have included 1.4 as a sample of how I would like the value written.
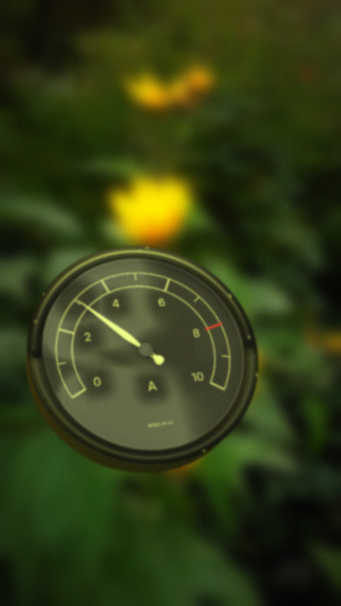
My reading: 3
